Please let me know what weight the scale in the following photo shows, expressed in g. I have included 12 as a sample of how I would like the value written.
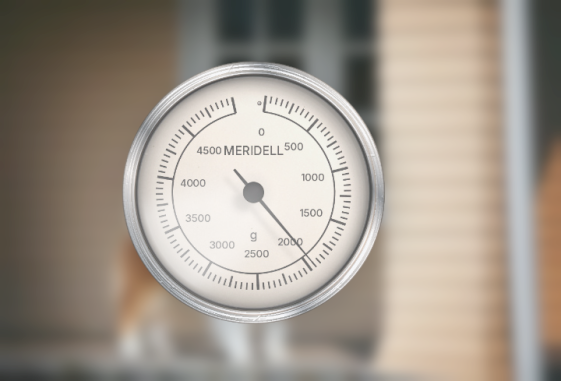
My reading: 1950
